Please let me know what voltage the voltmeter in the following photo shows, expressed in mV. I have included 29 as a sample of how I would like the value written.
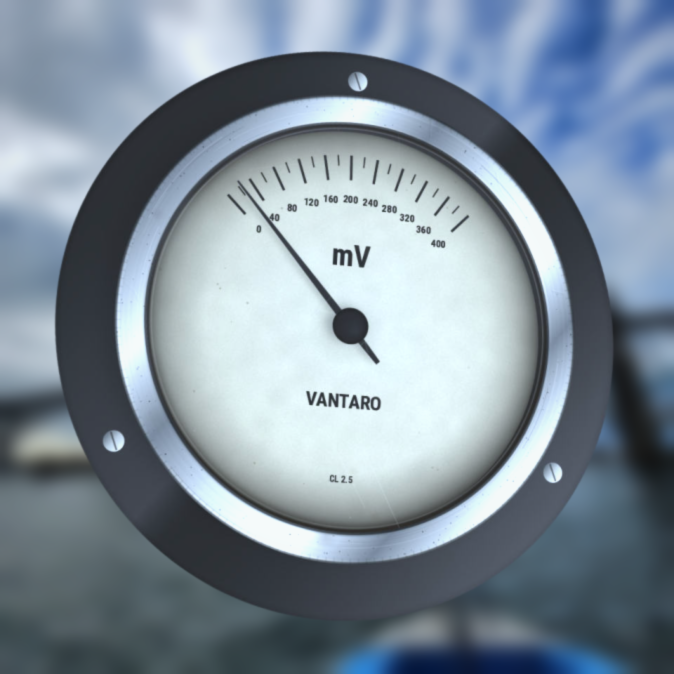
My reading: 20
